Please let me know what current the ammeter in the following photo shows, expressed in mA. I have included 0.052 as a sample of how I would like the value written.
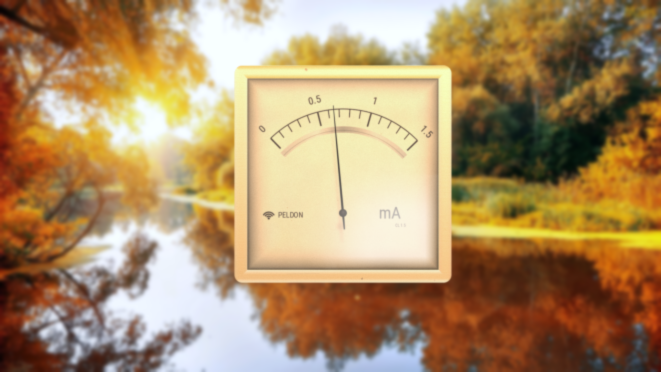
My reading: 0.65
